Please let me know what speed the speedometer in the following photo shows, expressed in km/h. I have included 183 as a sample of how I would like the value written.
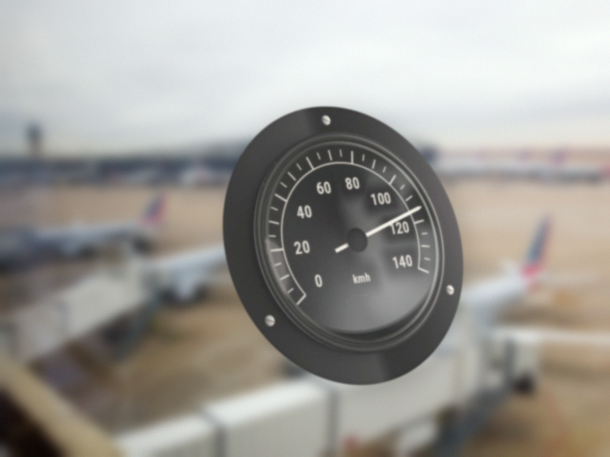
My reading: 115
